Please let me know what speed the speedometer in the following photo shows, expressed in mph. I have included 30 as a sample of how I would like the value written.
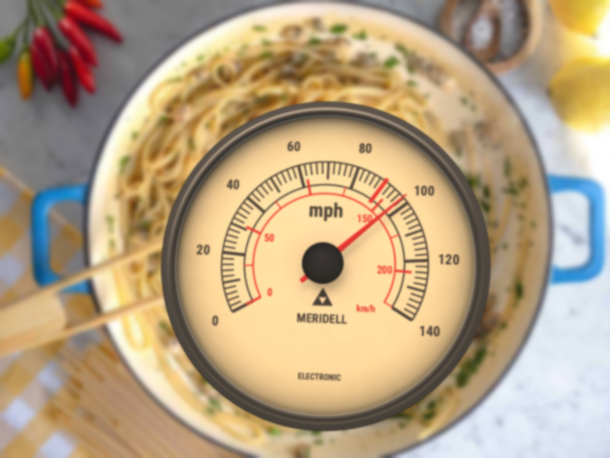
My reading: 98
